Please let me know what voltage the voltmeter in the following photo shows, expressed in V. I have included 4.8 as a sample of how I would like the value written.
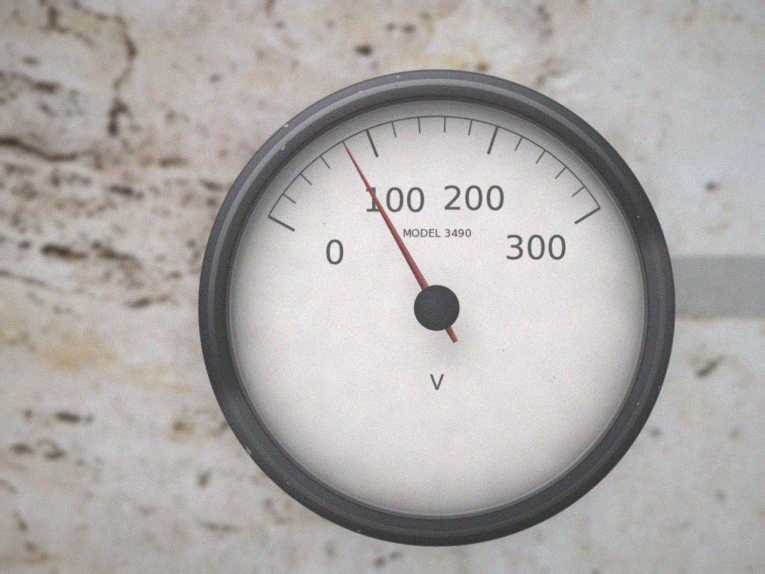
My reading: 80
